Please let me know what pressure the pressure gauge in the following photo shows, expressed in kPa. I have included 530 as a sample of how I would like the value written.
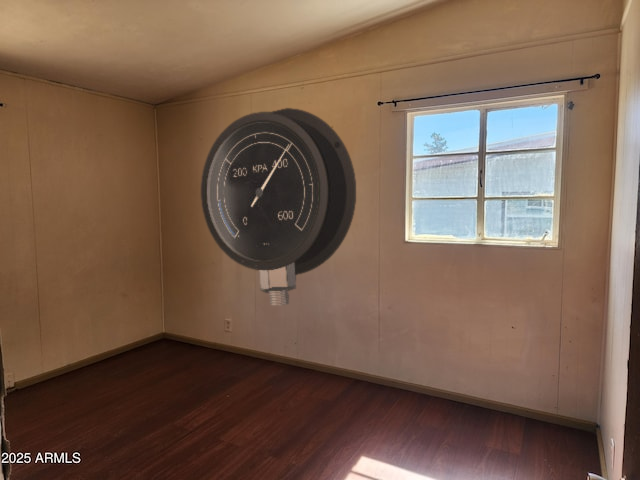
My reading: 400
